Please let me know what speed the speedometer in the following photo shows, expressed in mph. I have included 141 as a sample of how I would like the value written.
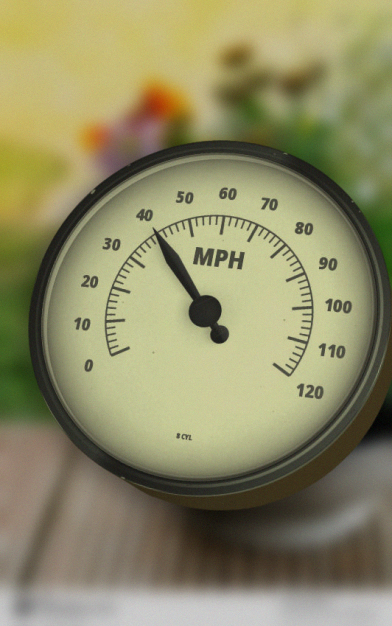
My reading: 40
